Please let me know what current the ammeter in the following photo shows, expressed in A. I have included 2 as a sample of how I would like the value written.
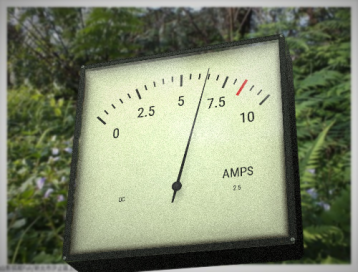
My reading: 6.5
